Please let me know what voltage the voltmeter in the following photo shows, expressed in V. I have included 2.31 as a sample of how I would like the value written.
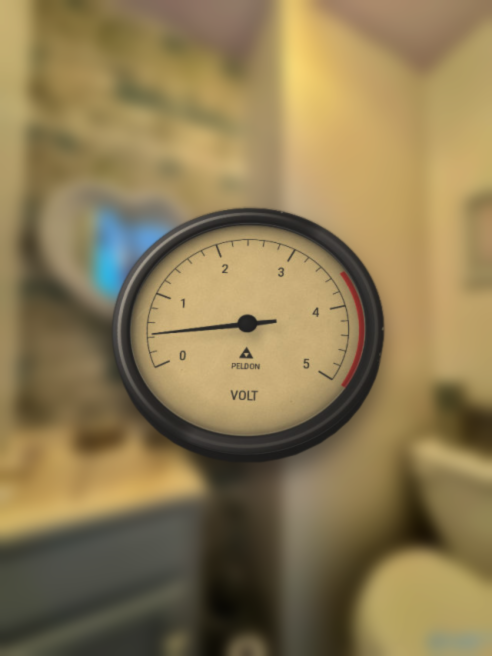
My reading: 0.4
